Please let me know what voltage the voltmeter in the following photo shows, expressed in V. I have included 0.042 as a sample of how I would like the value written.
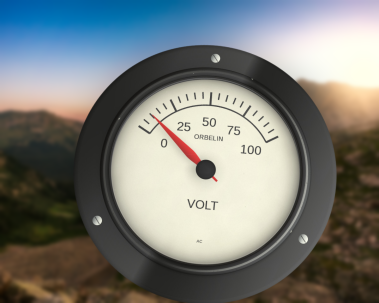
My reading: 10
